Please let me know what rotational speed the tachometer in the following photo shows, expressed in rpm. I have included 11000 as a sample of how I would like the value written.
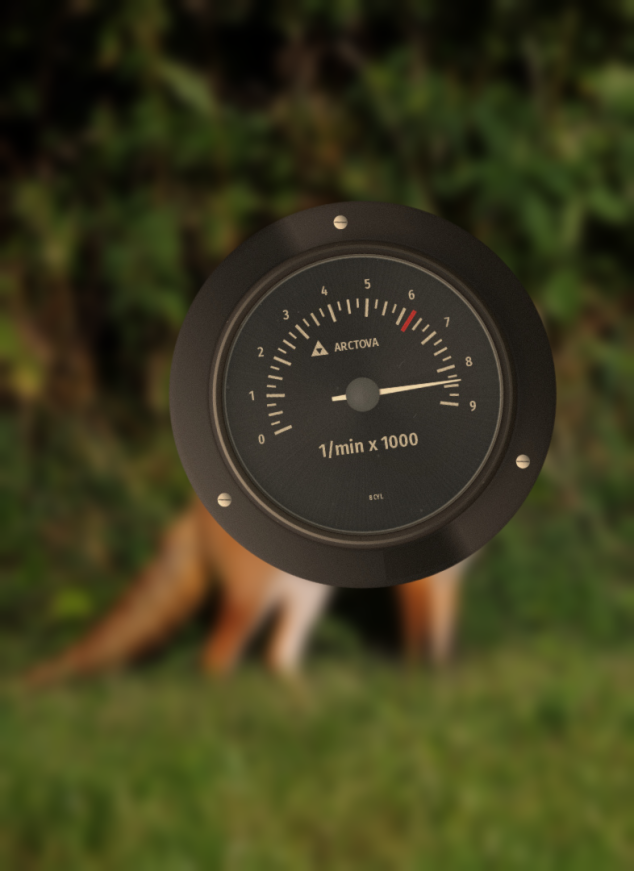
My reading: 8375
